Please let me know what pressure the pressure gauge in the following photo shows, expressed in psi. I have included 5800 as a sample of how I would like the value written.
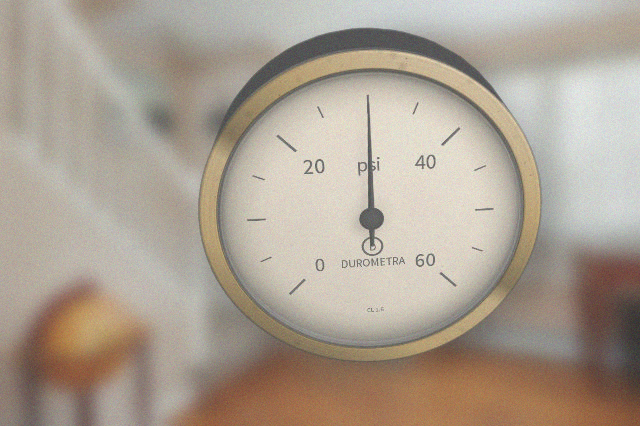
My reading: 30
